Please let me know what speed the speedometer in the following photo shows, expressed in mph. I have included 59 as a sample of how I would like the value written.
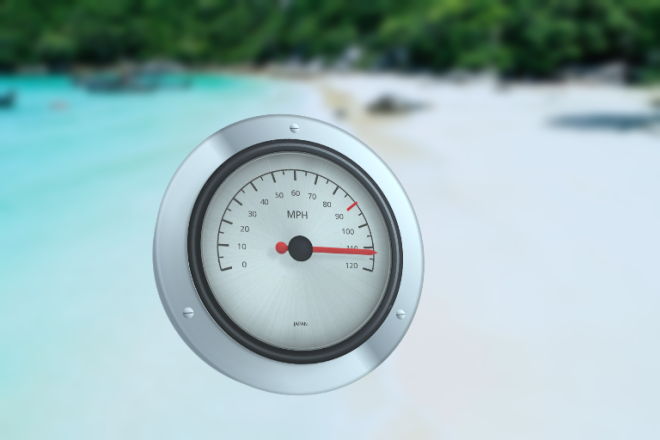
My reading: 112.5
